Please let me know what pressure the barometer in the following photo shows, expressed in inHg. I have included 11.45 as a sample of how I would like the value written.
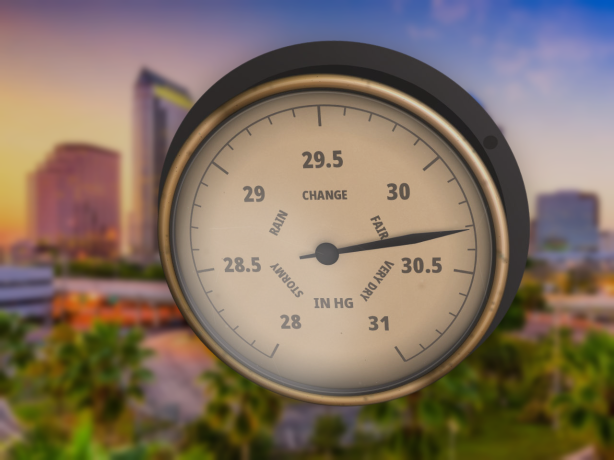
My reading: 30.3
